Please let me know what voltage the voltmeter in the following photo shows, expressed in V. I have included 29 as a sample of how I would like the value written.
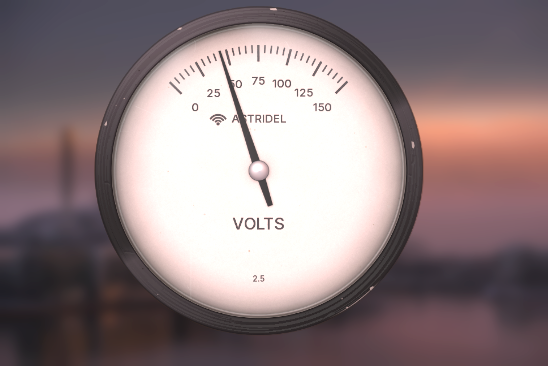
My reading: 45
